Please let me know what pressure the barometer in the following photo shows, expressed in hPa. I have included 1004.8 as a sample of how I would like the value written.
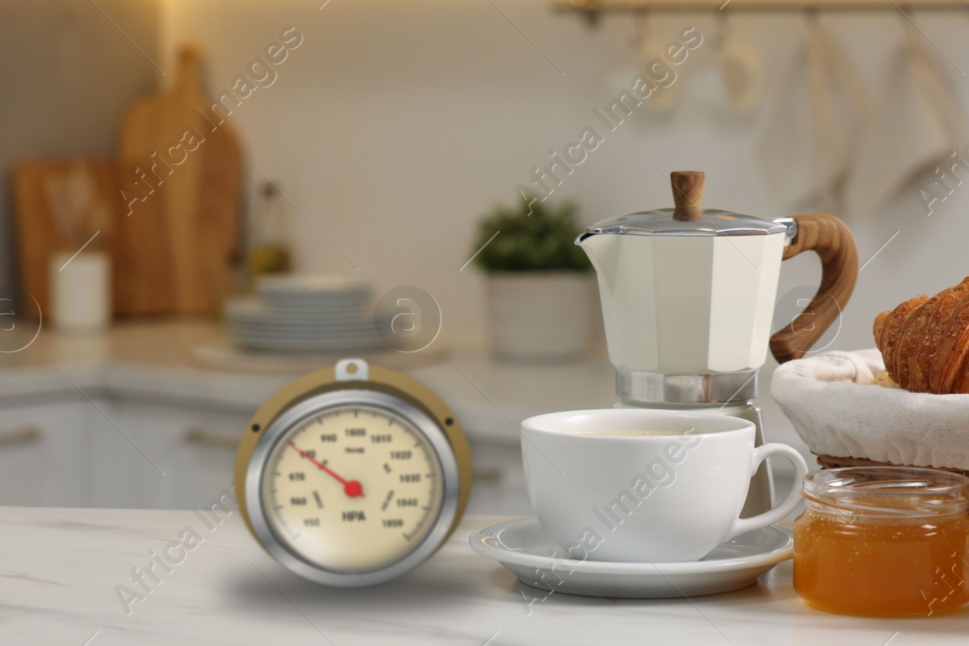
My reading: 980
